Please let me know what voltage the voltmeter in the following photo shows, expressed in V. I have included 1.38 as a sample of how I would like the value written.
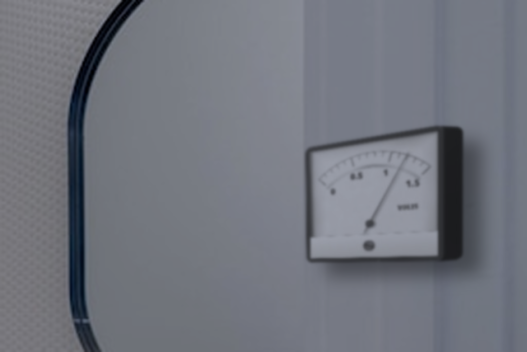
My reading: 1.2
